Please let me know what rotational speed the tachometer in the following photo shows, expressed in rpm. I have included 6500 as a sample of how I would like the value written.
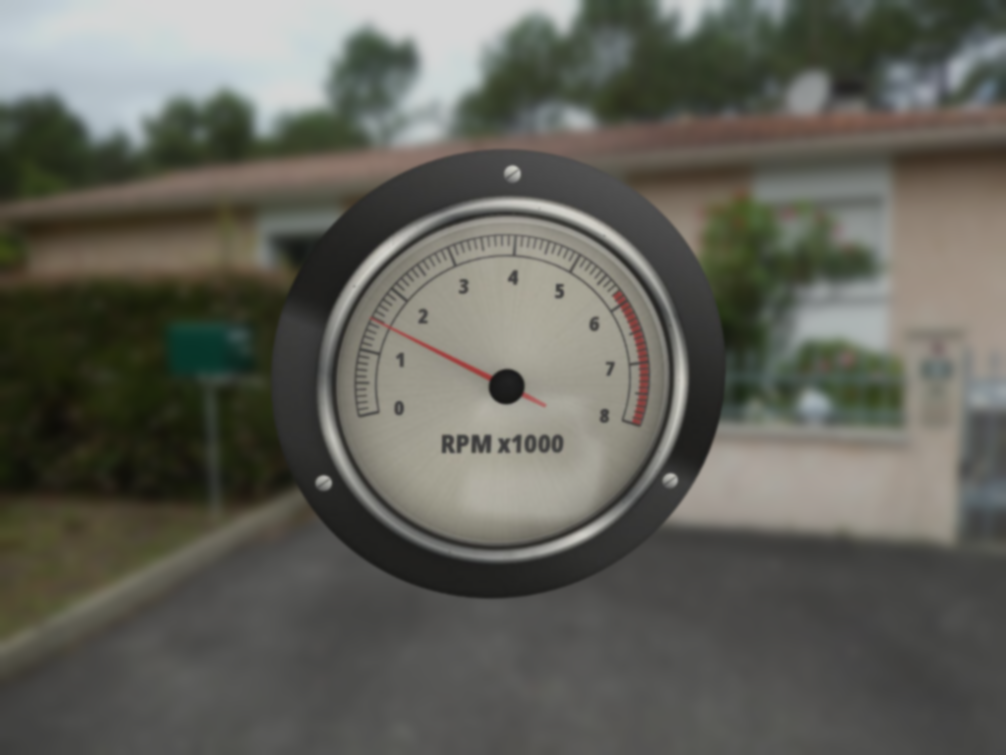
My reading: 1500
